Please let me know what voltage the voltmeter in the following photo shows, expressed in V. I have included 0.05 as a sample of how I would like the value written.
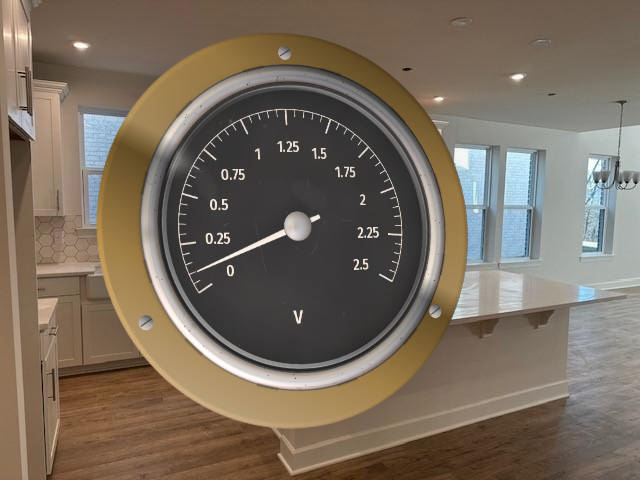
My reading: 0.1
